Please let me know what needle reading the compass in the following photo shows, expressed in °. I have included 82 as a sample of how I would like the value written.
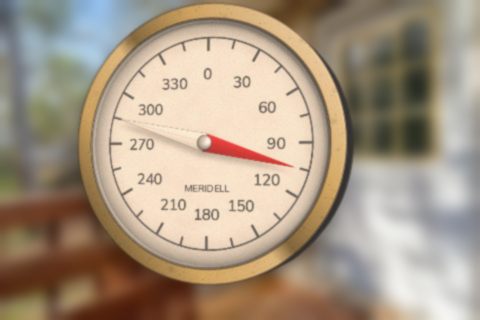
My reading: 105
